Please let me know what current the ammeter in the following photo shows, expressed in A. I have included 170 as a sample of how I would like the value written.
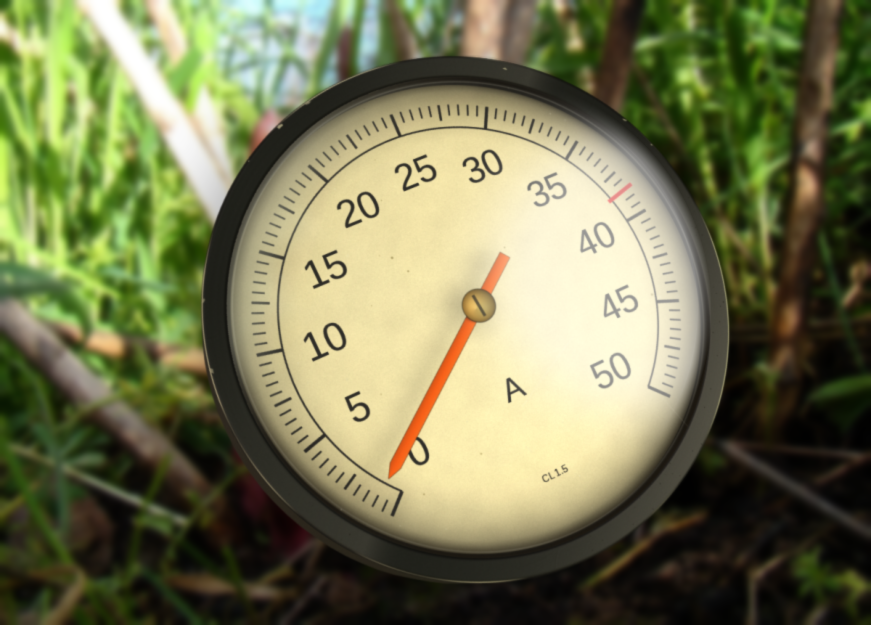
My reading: 1
